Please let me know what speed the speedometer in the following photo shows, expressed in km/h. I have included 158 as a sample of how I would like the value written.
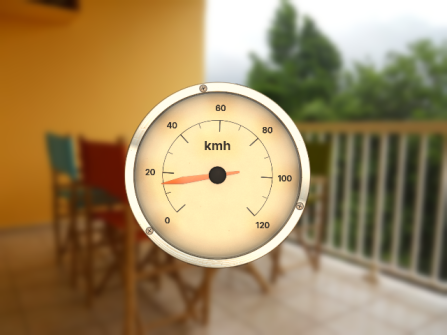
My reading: 15
